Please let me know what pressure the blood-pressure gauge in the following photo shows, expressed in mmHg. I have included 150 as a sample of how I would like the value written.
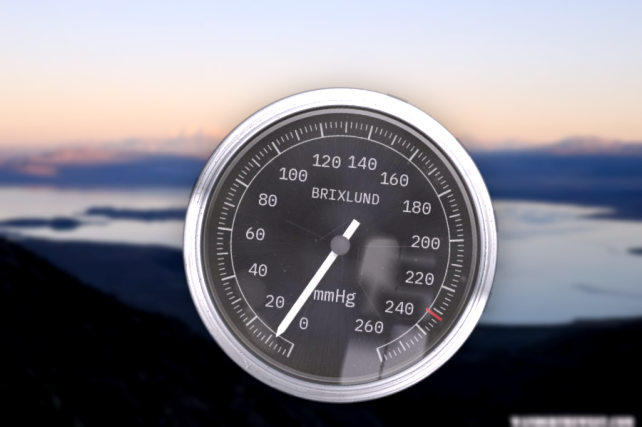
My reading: 8
